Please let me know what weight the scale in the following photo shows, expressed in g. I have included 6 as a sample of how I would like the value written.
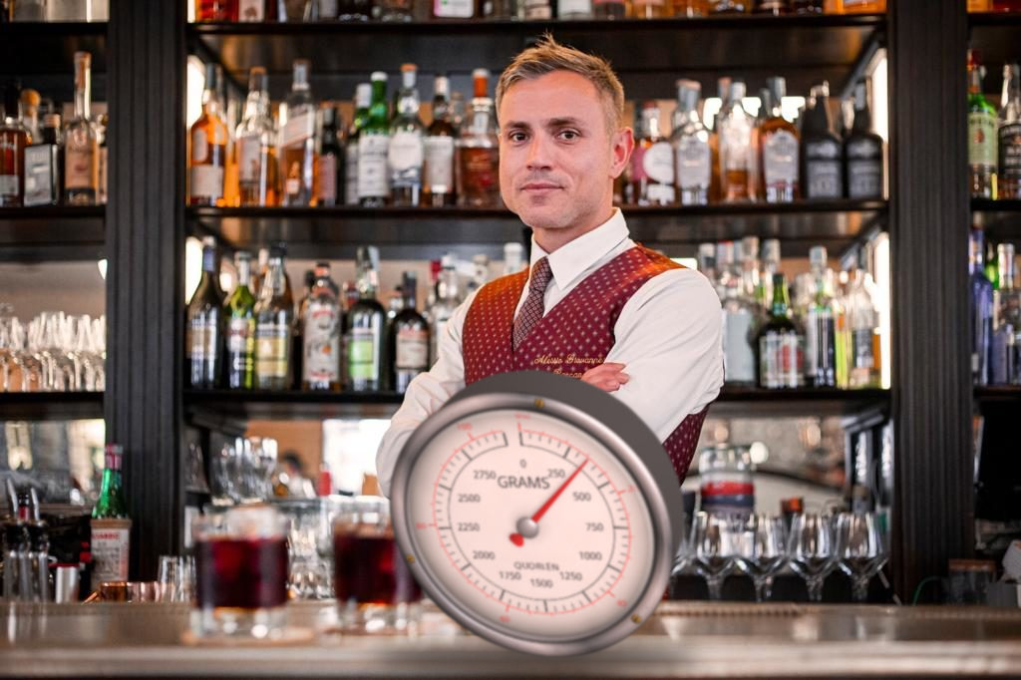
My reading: 350
